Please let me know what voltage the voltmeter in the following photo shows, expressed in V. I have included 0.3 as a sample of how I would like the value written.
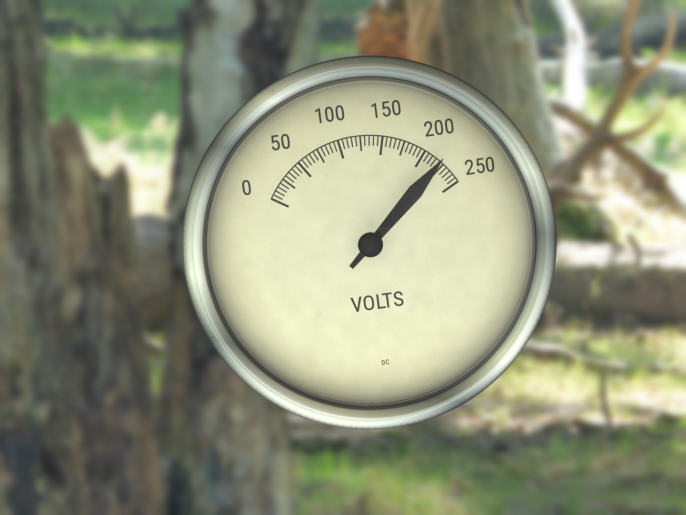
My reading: 220
